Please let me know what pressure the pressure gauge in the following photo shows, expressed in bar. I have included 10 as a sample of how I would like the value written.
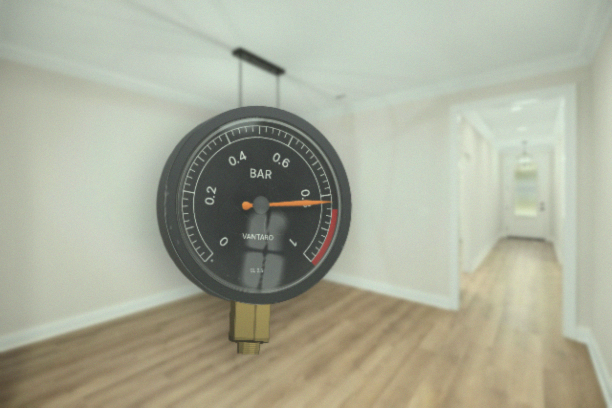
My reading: 0.82
